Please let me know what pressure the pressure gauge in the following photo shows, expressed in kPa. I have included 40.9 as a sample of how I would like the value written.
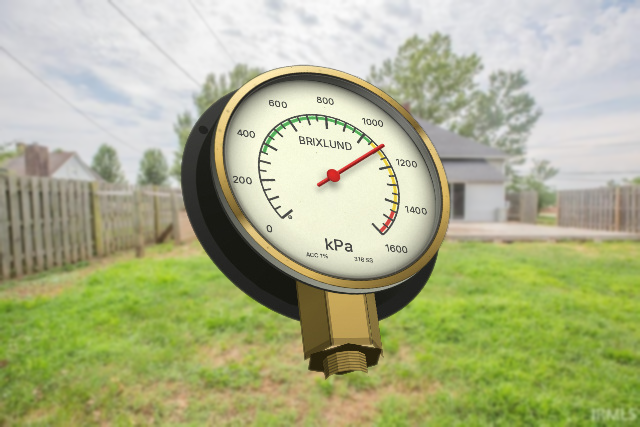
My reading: 1100
